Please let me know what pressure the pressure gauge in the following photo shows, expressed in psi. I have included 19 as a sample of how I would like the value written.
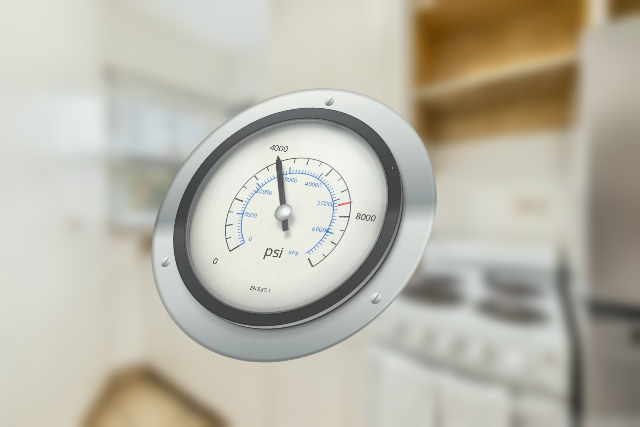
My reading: 4000
